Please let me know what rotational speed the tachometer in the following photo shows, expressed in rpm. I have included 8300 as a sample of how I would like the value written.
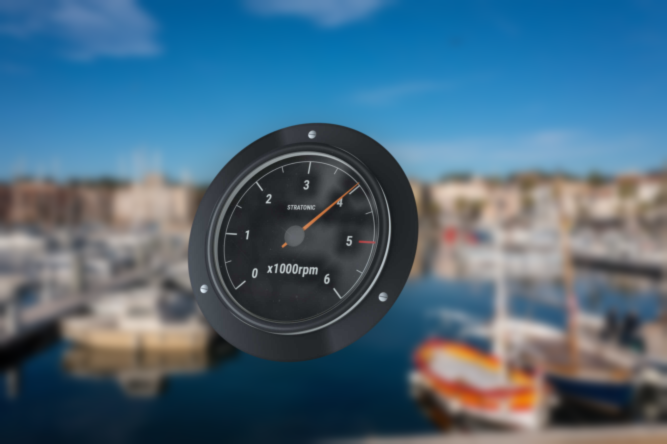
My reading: 4000
